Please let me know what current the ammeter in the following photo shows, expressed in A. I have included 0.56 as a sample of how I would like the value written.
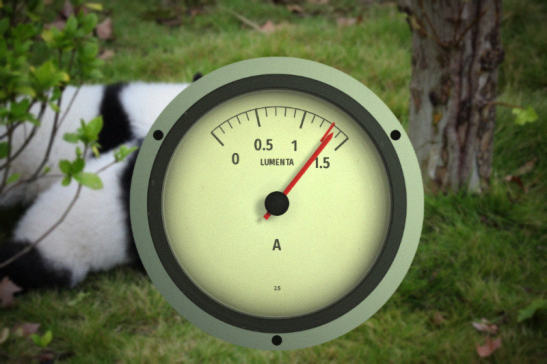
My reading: 1.35
